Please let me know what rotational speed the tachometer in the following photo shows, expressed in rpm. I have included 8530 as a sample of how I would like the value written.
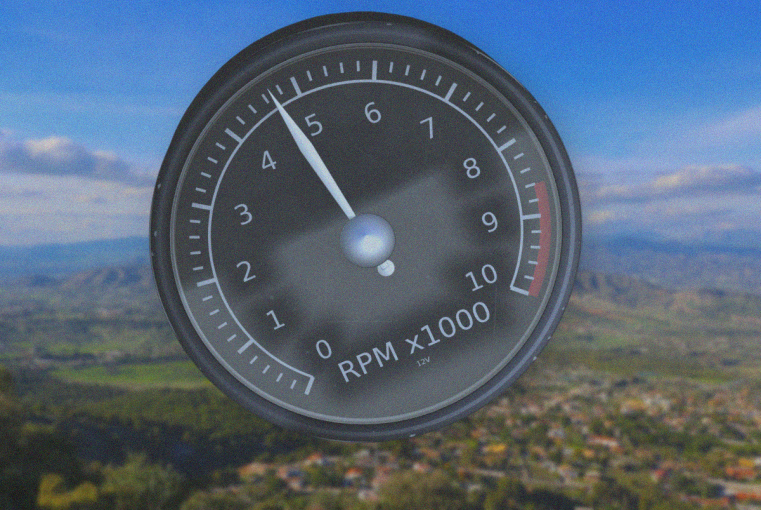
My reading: 4700
